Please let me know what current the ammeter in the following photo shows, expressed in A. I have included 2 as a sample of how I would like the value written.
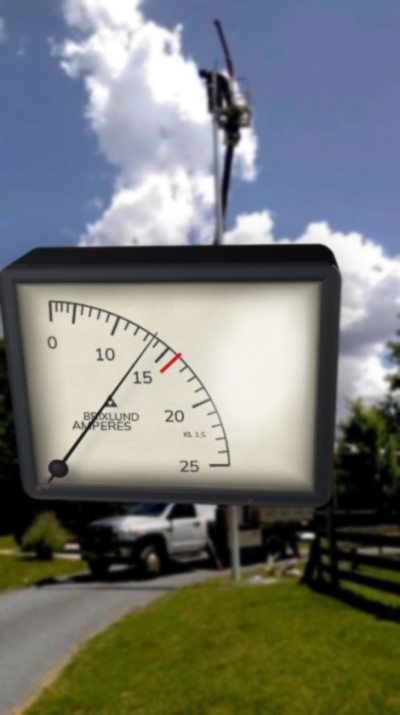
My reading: 13.5
